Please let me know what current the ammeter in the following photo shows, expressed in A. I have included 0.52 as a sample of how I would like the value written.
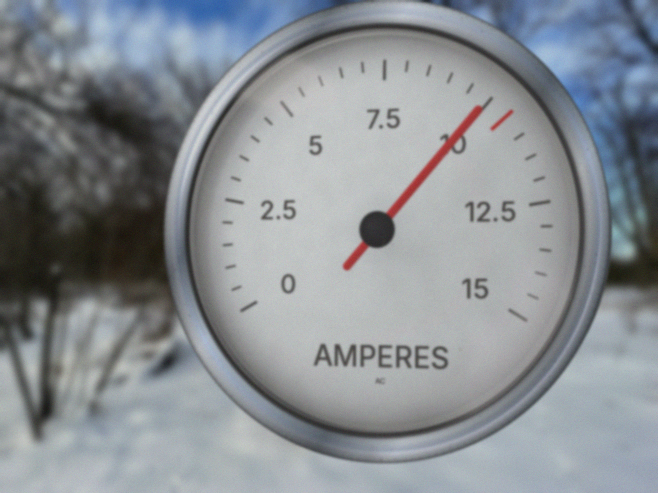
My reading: 10
